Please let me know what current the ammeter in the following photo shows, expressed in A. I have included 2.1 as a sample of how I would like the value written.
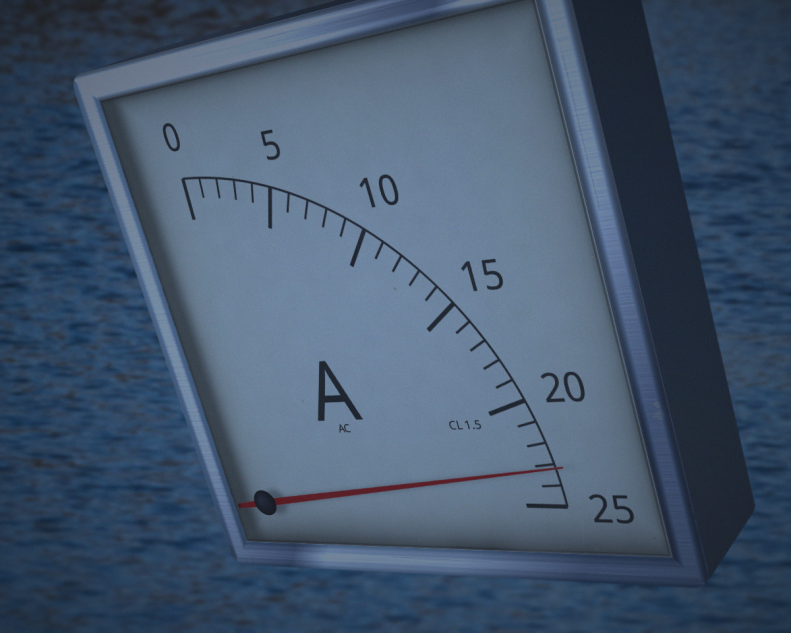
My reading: 23
